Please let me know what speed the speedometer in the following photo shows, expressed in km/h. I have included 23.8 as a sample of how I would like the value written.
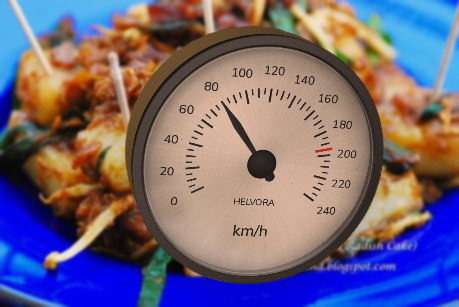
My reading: 80
